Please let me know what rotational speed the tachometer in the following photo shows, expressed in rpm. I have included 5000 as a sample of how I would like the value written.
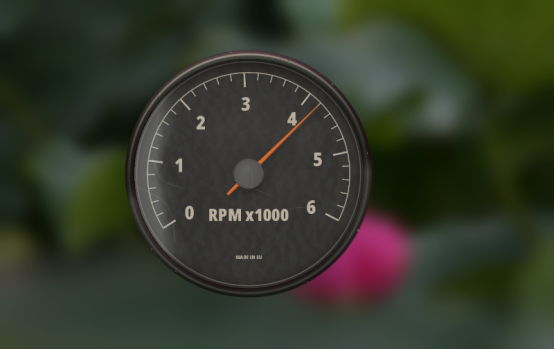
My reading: 4200
